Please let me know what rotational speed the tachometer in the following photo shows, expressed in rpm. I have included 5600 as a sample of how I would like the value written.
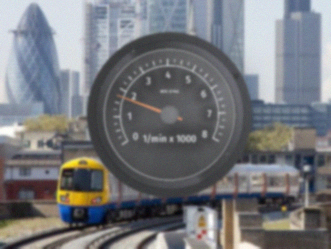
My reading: 1750
